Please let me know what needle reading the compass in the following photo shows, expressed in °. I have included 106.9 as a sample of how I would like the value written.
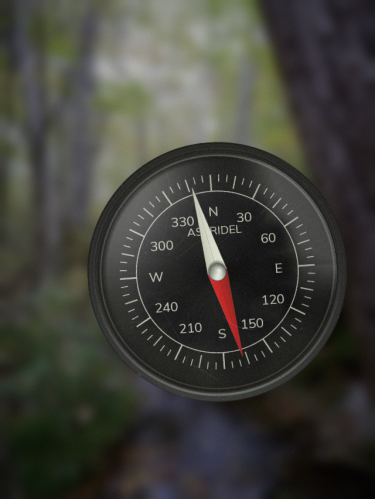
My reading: 167.5
